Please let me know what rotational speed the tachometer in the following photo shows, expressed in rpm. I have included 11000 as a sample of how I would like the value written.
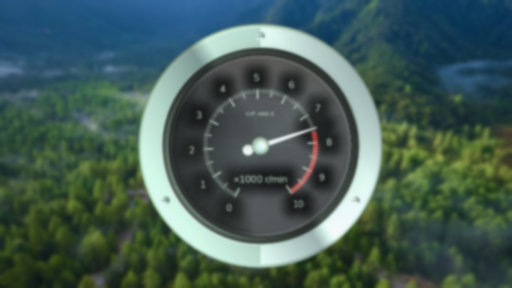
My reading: 7500
